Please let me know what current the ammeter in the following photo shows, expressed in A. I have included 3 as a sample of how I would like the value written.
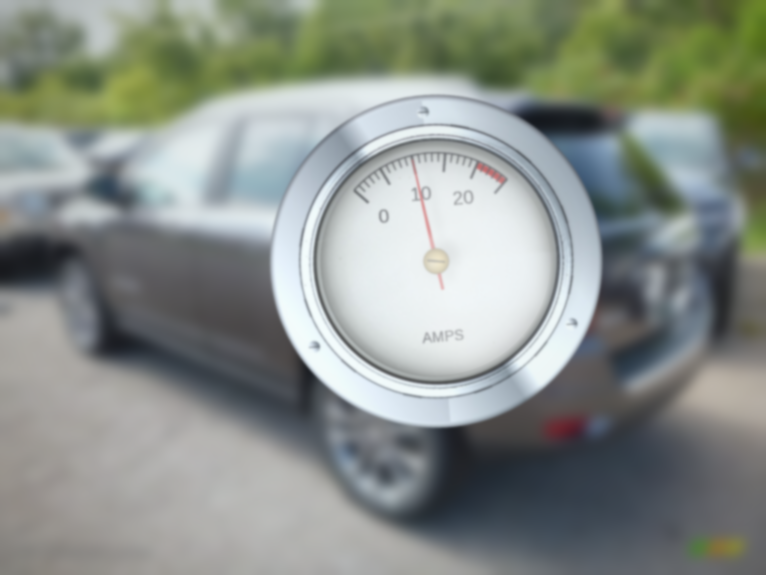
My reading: 10
